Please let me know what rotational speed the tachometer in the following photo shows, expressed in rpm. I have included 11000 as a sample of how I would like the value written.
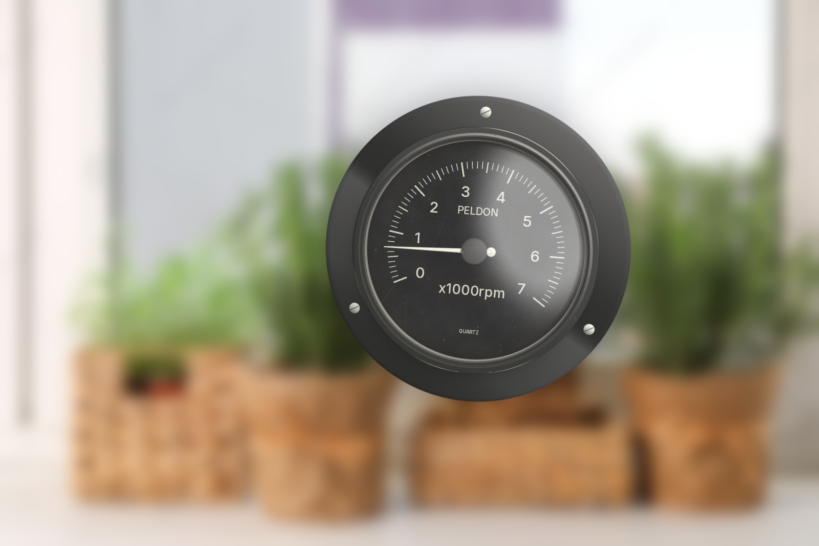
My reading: 700
